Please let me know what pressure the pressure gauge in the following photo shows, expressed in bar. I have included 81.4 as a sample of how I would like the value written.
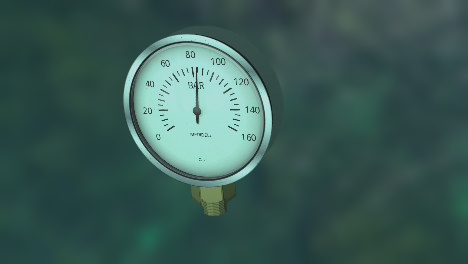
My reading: 85
